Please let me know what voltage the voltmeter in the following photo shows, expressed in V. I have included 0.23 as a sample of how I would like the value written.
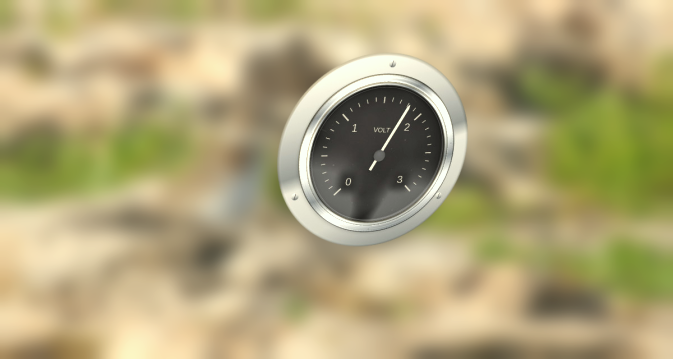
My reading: 1.8
